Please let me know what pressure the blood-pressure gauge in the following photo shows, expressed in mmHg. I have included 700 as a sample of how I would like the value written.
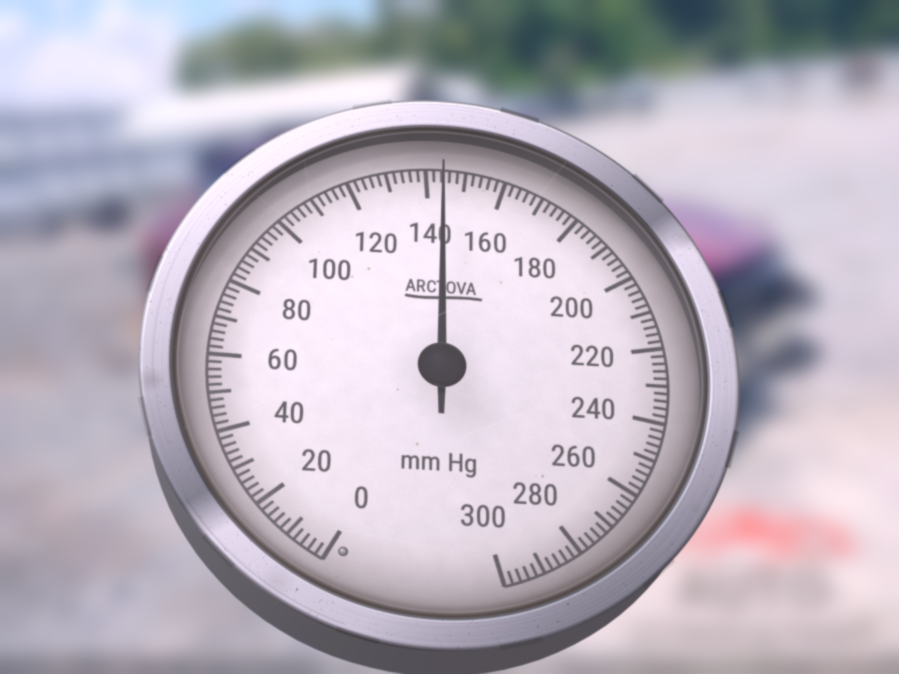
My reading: 144
